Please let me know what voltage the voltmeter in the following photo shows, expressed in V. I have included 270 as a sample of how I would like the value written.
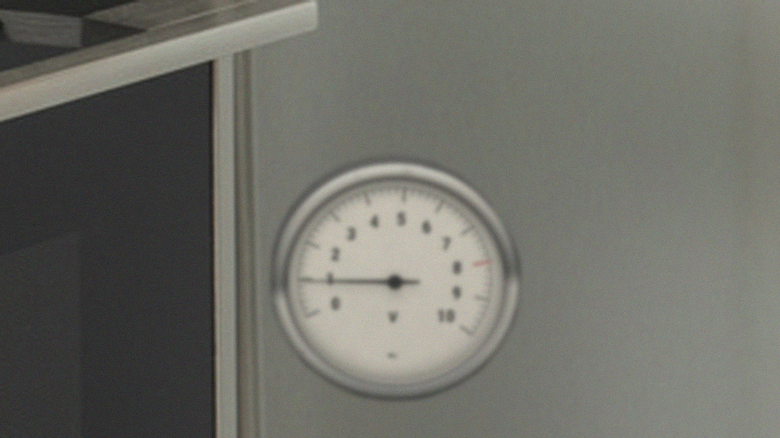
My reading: 1
